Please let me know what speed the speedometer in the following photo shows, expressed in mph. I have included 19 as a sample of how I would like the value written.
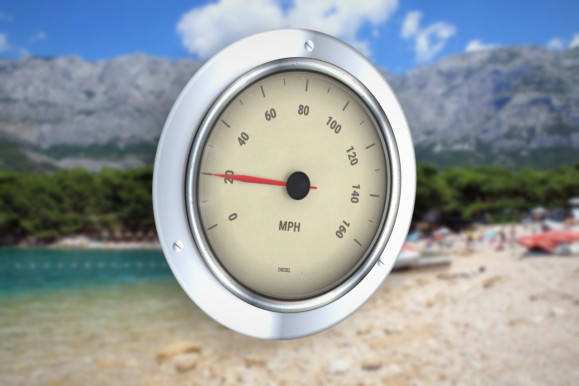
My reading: 20
